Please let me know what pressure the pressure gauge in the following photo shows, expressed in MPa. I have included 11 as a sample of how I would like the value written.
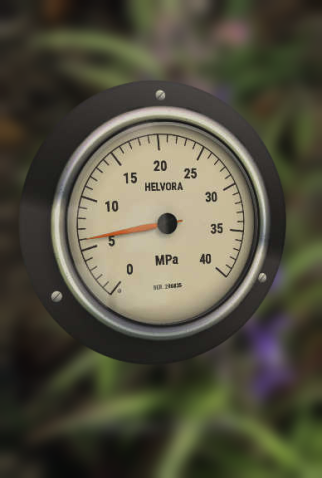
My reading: 6
